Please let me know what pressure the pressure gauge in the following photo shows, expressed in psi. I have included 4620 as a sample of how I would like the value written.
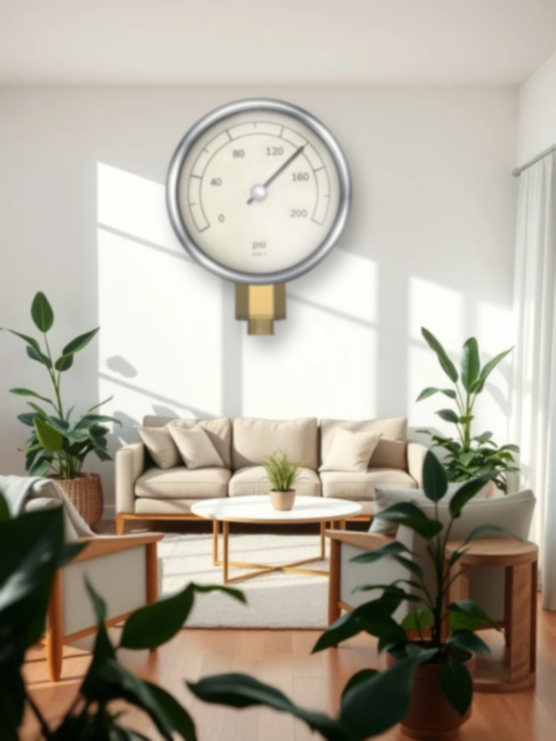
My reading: 140
